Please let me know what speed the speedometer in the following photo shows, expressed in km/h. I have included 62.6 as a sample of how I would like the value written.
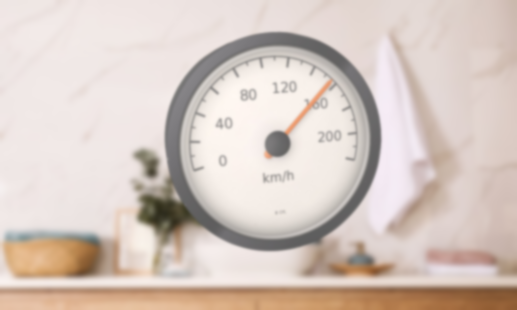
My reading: 155
